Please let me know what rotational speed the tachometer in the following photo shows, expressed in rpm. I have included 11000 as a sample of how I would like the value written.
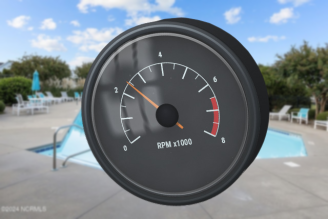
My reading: 2500
